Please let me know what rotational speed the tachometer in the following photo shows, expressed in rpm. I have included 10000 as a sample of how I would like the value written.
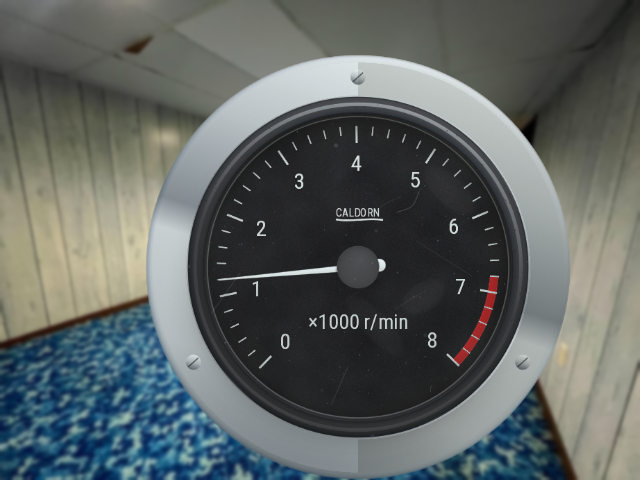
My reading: 1200
